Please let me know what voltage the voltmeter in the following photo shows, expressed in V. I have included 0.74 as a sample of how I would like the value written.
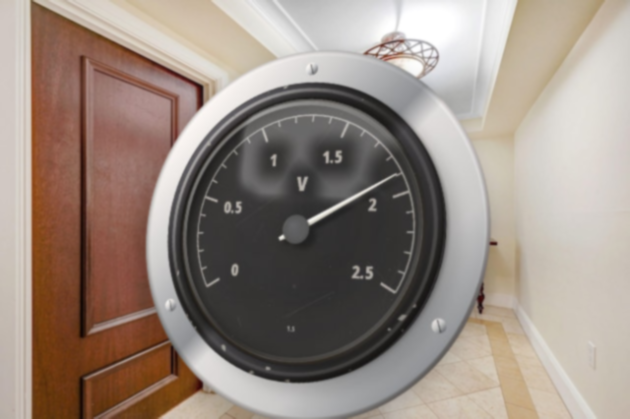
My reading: 1.9
